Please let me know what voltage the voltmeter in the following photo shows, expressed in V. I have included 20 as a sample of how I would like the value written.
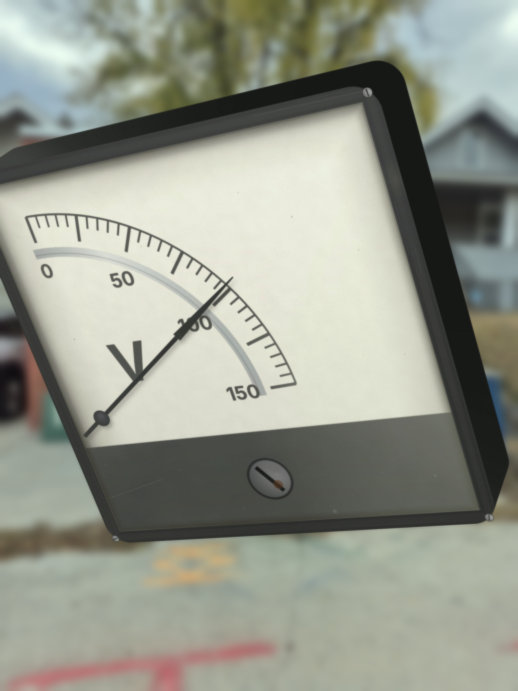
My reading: 97.5
